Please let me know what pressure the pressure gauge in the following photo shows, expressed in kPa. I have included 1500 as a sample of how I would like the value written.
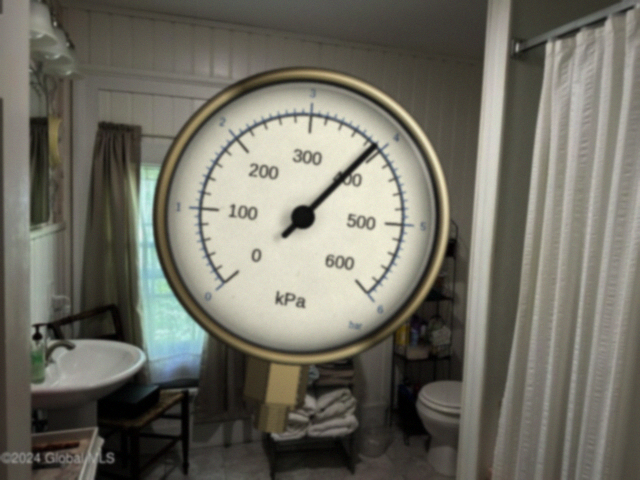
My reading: 390
